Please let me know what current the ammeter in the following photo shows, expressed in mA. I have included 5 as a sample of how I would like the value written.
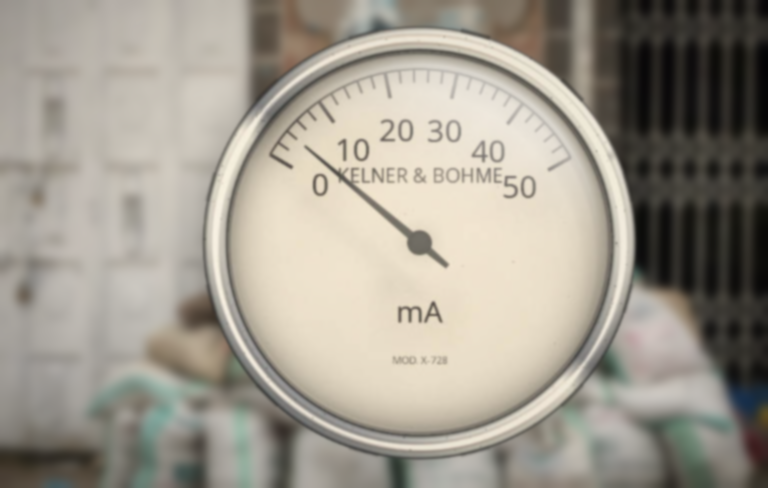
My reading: 4
